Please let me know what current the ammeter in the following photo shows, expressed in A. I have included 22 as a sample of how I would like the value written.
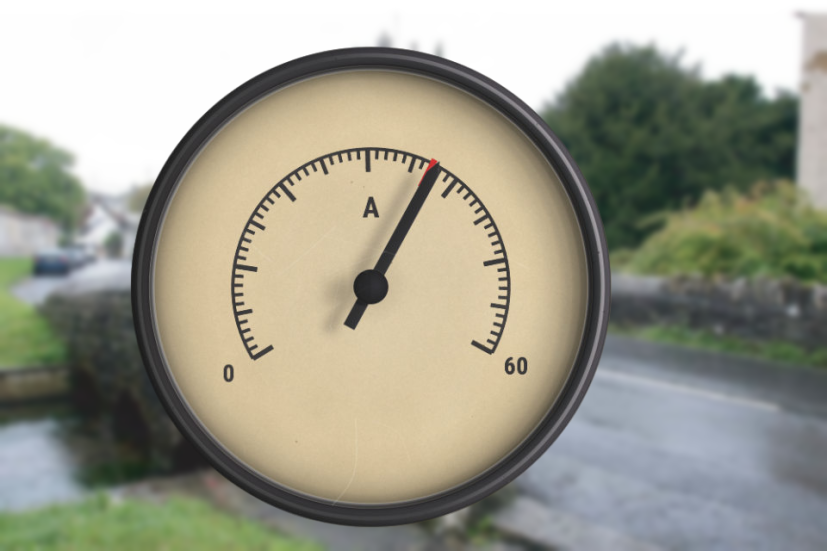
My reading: 37.5
